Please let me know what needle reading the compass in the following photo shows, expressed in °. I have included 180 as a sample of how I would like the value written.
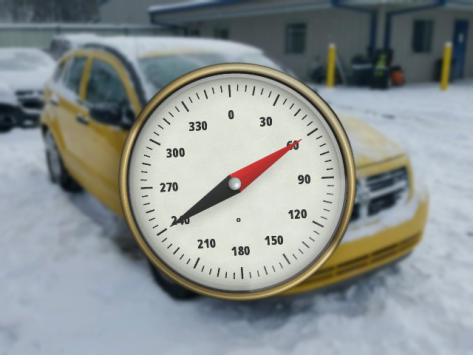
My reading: 60
